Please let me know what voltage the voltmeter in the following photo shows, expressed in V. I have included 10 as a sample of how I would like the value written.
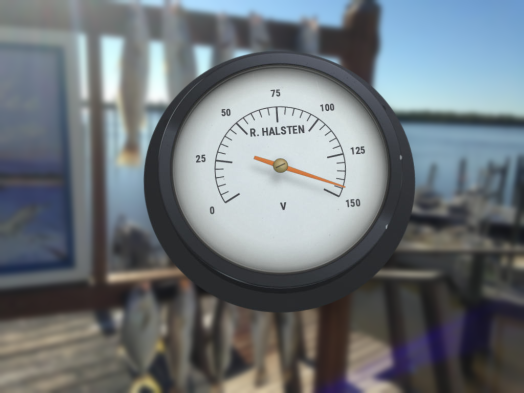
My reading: 145
